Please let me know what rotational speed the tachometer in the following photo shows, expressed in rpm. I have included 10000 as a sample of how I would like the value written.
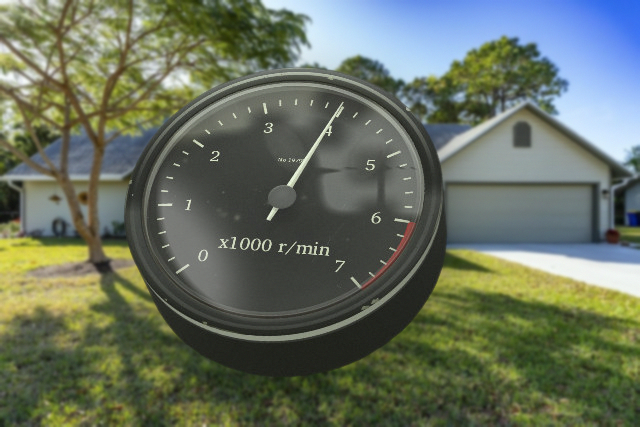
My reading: 4000
